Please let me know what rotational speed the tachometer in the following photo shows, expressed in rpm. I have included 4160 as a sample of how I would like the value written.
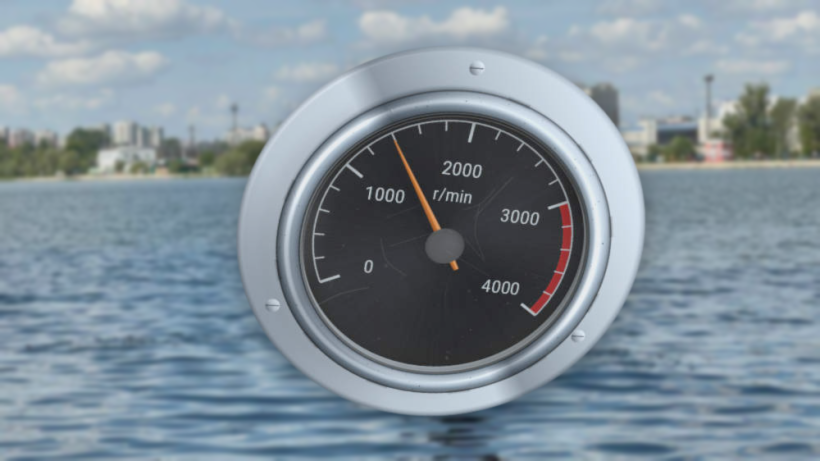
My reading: 1400
